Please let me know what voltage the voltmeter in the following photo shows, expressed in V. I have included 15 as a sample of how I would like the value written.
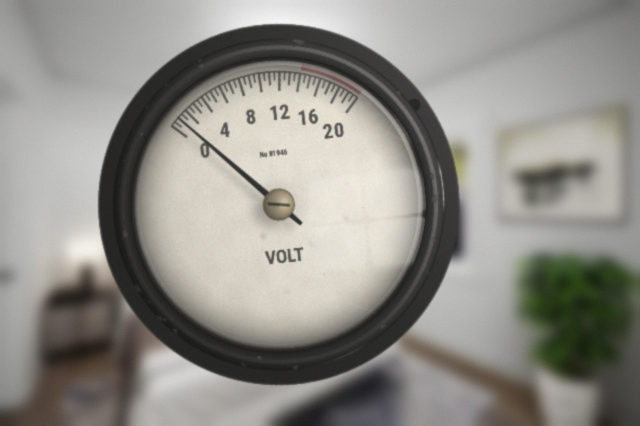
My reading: 1
